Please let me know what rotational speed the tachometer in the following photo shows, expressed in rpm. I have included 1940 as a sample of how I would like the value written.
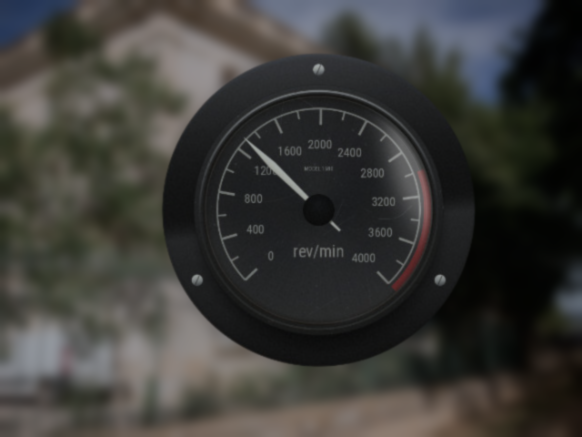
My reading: 1300
